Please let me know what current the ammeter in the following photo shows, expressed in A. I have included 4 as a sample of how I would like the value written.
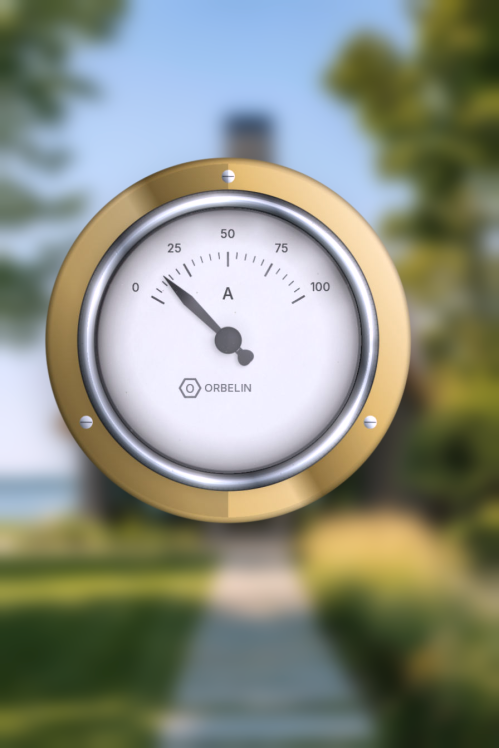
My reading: 12.5
